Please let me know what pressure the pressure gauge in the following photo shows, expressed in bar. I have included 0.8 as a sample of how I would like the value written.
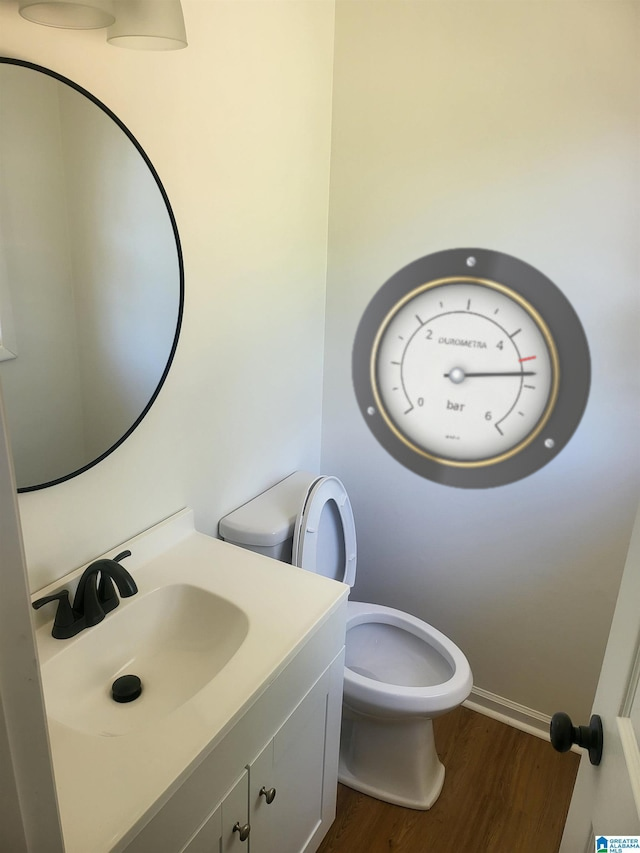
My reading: 4.75
